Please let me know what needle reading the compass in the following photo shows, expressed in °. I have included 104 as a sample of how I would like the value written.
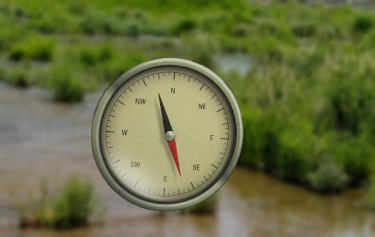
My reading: 160
